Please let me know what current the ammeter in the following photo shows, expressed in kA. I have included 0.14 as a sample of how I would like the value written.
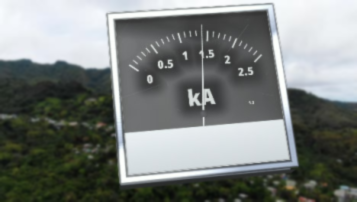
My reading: 1.4
